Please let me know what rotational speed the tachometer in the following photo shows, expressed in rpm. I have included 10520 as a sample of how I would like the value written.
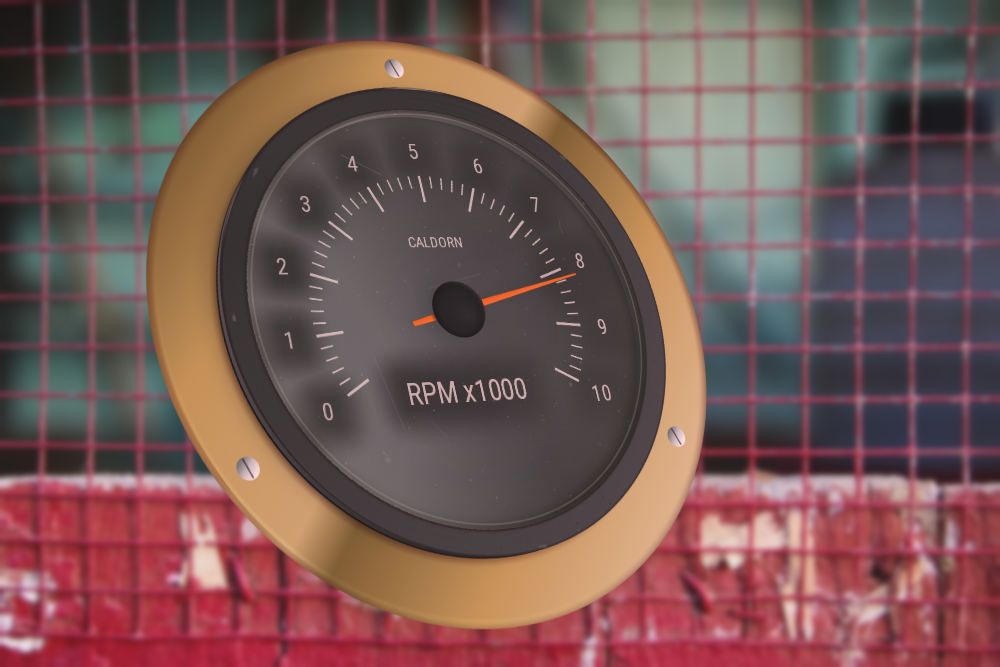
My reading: 8200
